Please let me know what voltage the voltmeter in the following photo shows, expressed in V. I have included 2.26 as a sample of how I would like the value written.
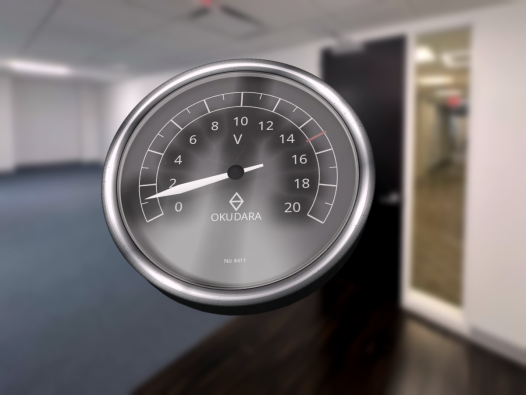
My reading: 1
